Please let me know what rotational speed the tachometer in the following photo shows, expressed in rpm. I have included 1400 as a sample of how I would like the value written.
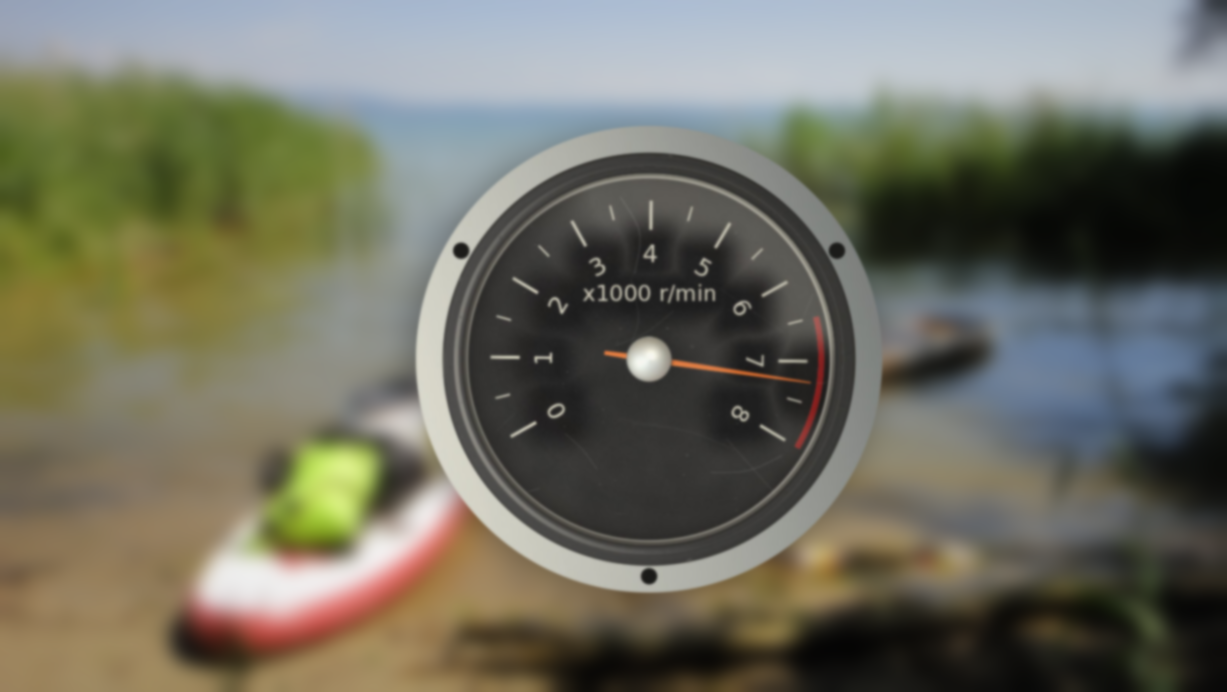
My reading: 7250
